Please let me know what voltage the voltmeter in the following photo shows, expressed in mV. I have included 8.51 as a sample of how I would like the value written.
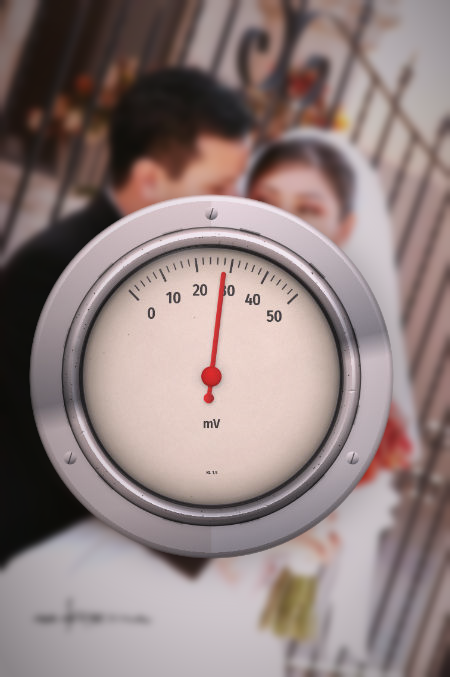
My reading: 28
